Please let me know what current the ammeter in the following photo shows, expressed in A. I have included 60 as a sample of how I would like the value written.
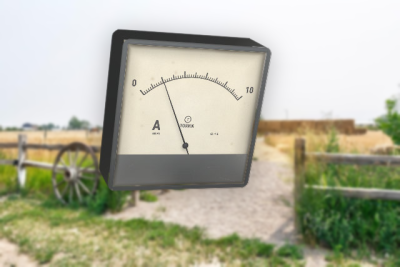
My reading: 2
